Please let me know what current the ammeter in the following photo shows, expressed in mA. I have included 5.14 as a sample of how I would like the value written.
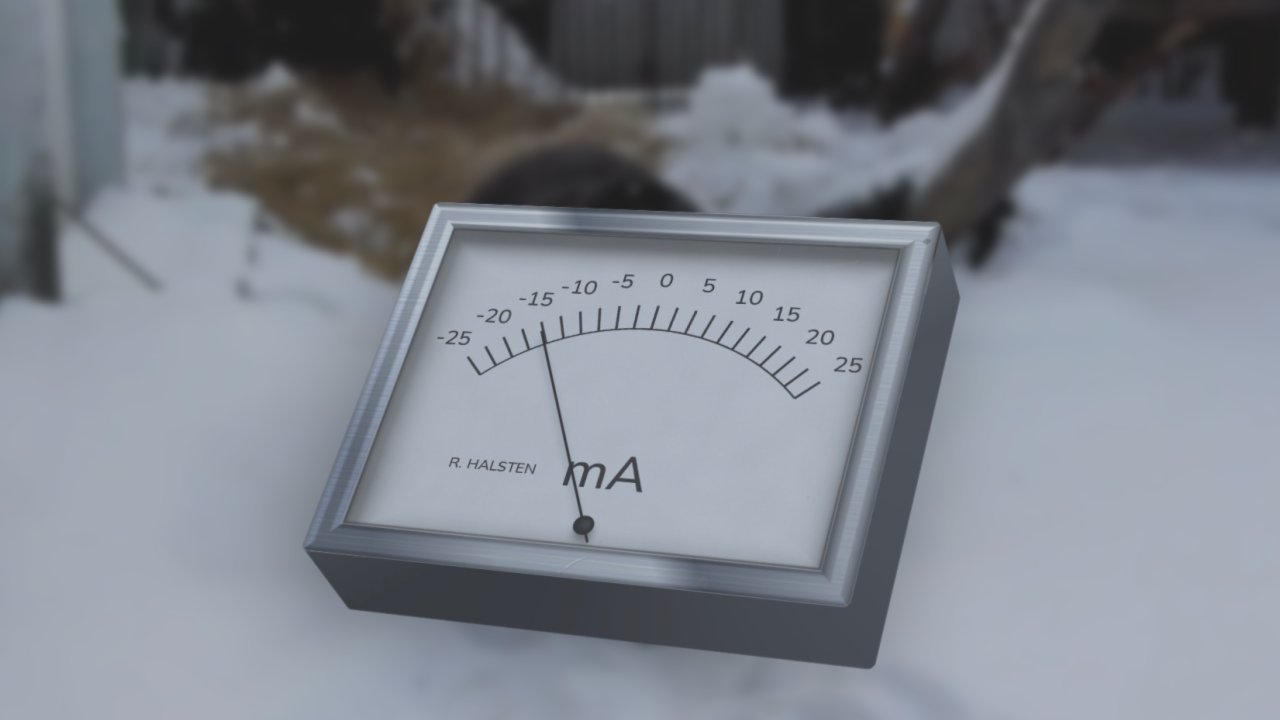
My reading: -15
